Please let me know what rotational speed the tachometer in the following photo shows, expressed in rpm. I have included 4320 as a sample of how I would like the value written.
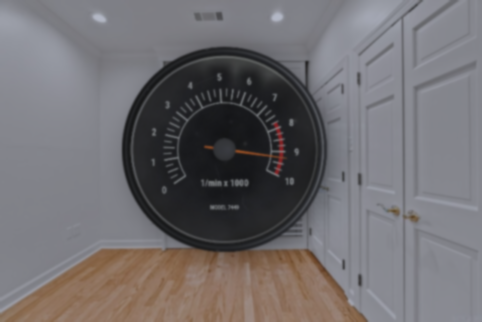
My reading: 9250
